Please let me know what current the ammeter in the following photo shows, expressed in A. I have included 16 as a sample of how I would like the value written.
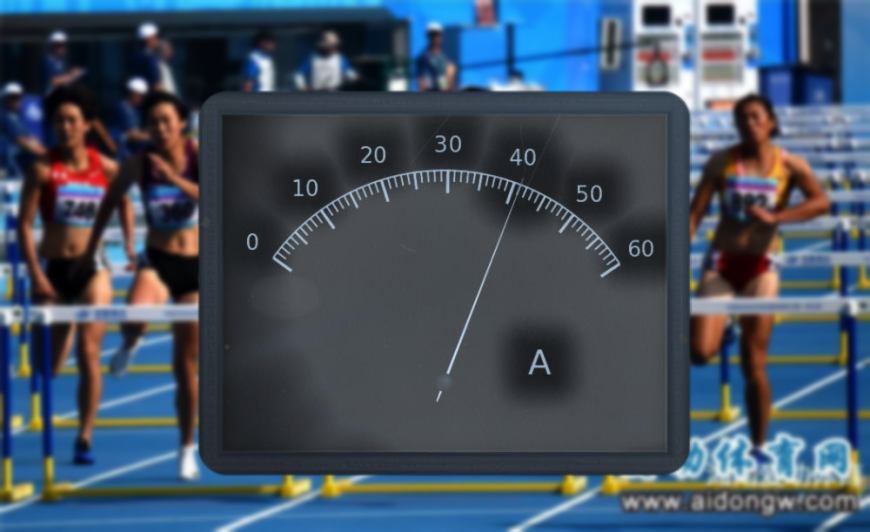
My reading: 41
